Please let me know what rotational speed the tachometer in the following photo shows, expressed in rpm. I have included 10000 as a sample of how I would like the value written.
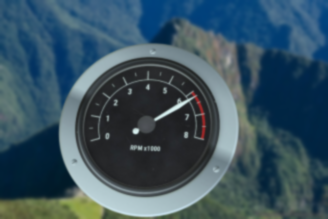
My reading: 6250
